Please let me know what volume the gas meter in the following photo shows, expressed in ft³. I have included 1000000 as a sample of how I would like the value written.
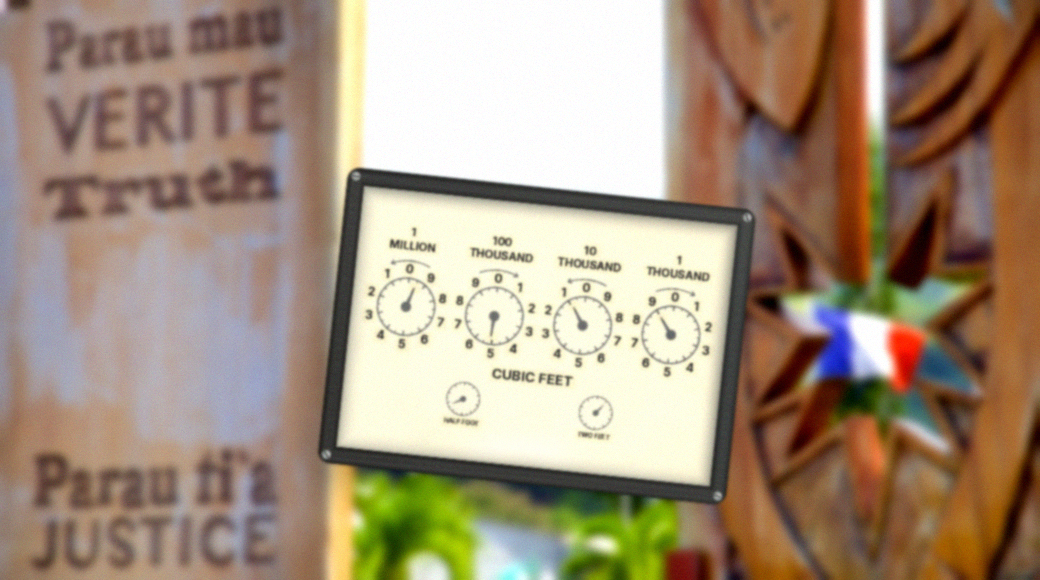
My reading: 950900
